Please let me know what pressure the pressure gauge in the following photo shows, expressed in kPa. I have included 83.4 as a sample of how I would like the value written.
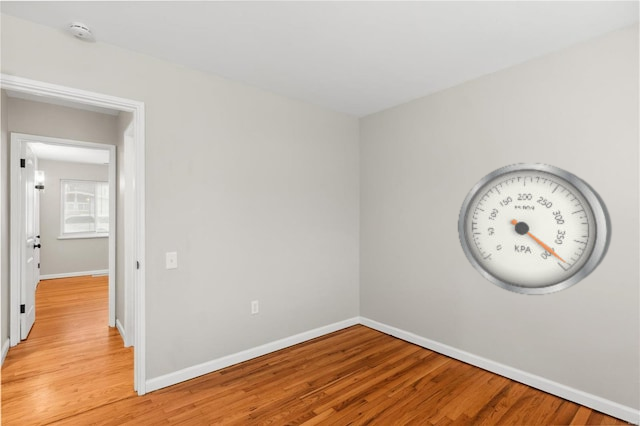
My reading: 390
